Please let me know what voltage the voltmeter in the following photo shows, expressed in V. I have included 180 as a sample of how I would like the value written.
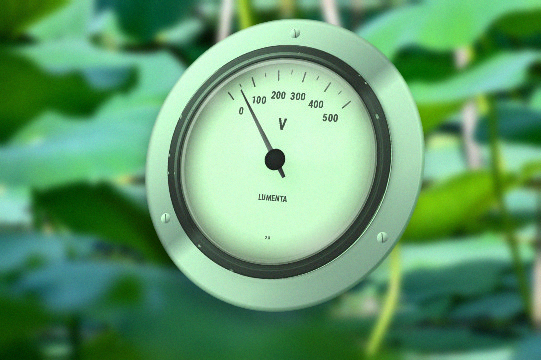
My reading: 50
